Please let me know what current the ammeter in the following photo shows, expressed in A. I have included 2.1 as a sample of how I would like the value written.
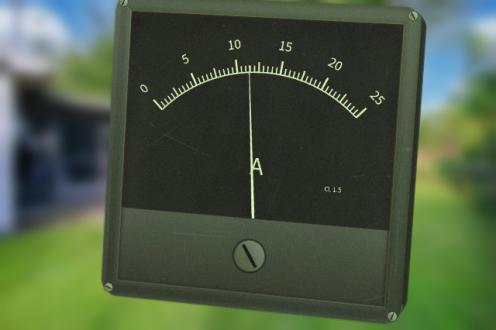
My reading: 11.5
